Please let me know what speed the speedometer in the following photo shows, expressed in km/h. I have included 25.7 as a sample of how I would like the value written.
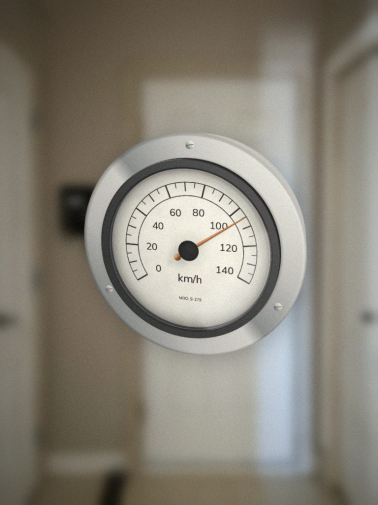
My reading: 105
